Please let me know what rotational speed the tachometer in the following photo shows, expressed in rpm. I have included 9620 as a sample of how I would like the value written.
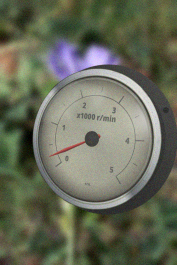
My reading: 250
